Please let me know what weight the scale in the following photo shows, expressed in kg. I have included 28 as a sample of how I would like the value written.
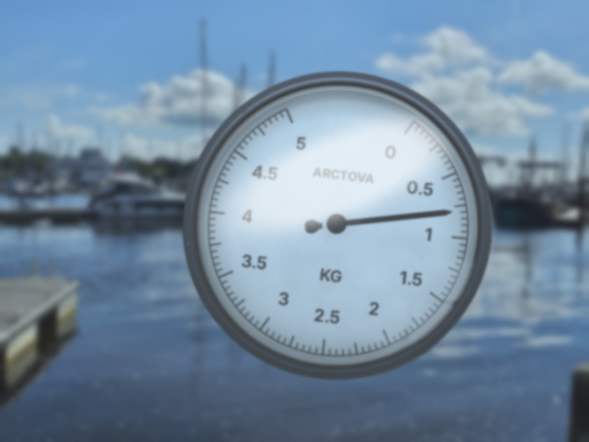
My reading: 0.8
